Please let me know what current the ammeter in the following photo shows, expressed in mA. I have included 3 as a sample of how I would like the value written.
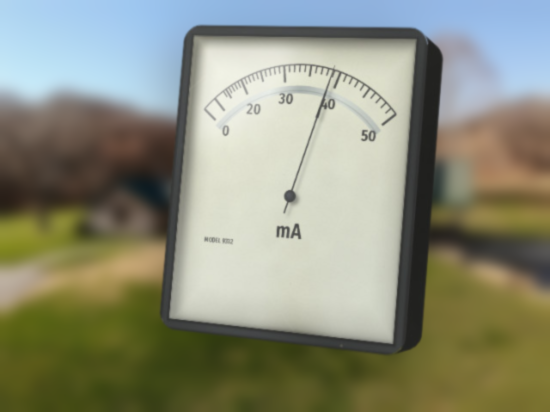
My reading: 39
